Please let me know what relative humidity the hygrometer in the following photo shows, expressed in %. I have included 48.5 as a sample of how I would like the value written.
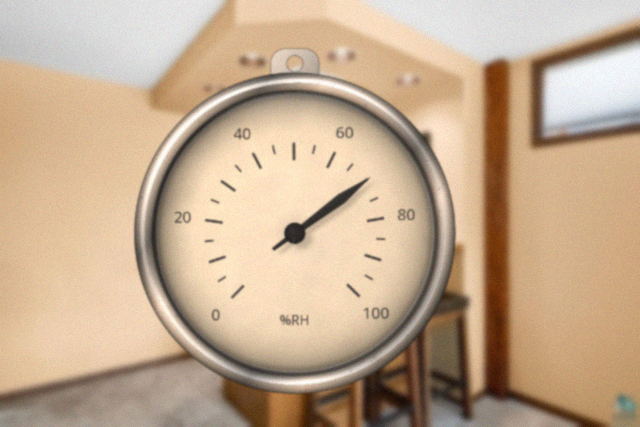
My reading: 70
